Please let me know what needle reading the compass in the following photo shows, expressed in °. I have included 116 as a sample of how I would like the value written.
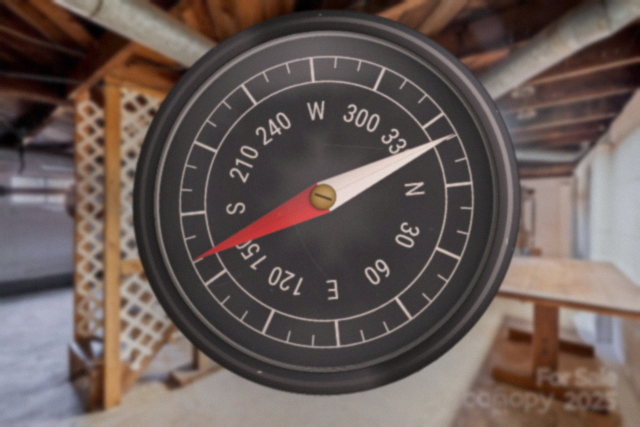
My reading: 160
